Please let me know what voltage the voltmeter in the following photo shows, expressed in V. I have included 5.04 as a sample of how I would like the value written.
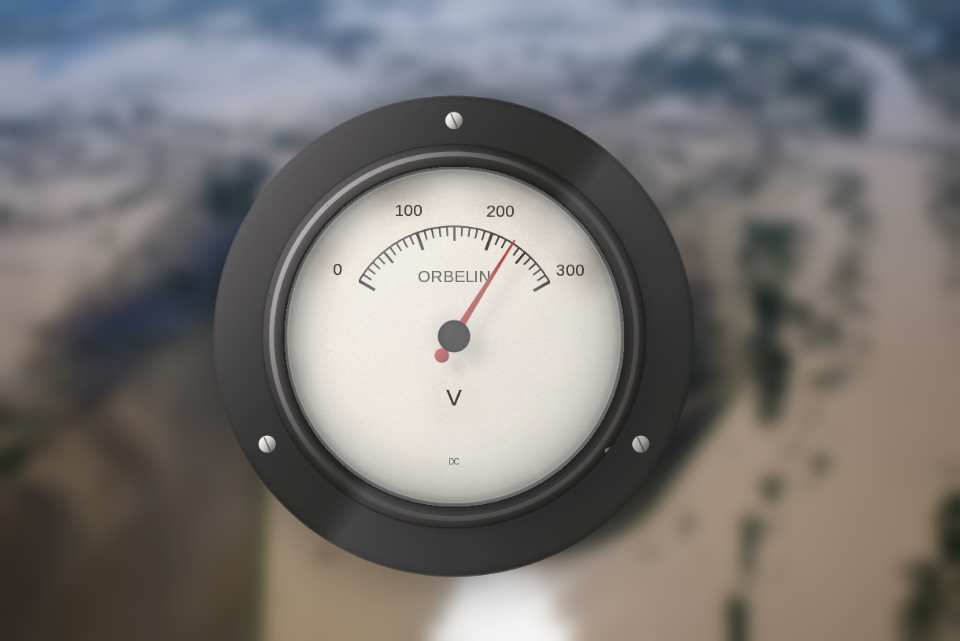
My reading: 230
